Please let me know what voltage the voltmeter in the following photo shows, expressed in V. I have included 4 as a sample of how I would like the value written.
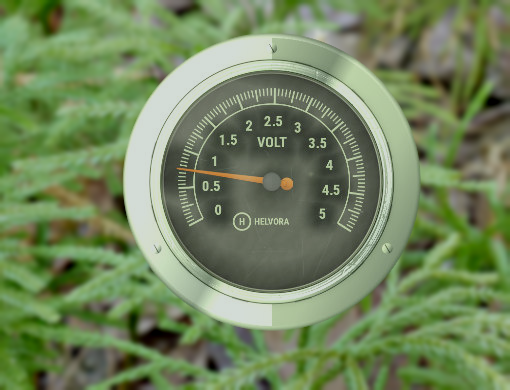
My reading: 0.75
